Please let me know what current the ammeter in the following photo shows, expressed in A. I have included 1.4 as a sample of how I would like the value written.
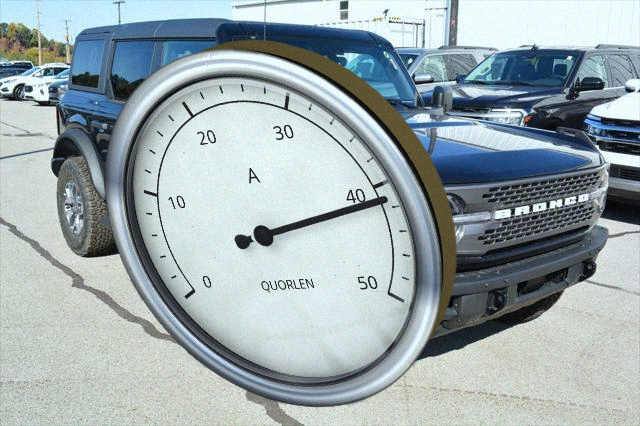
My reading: 41
